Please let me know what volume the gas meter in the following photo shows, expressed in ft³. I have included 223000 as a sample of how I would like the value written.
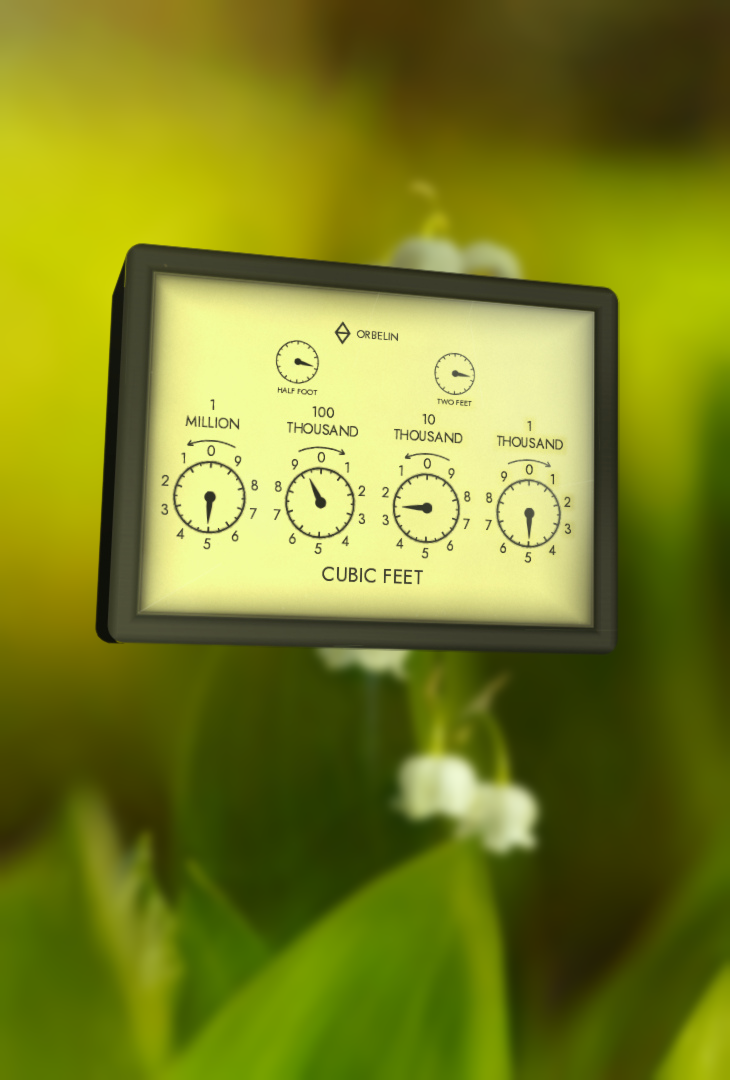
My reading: 492500
